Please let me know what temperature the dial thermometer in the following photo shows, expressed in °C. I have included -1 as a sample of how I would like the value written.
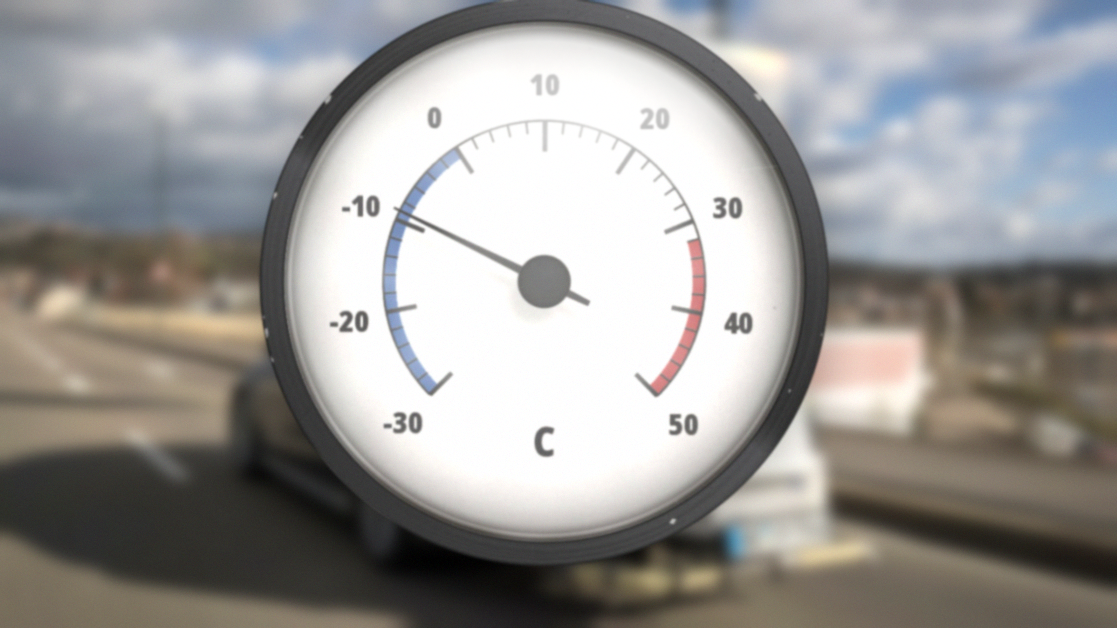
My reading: -9
